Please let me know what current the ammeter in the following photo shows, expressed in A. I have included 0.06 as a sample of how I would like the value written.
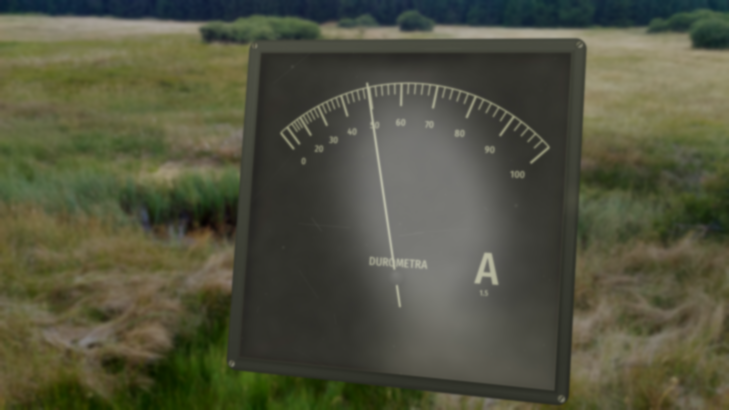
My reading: 50
